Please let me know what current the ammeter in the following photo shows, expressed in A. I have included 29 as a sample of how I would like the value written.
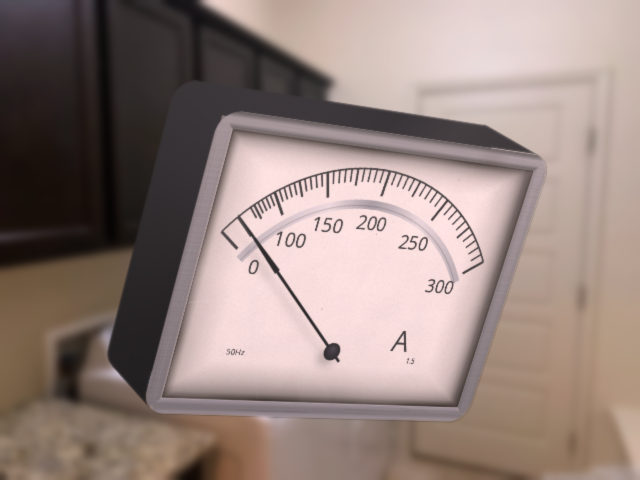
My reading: 50
